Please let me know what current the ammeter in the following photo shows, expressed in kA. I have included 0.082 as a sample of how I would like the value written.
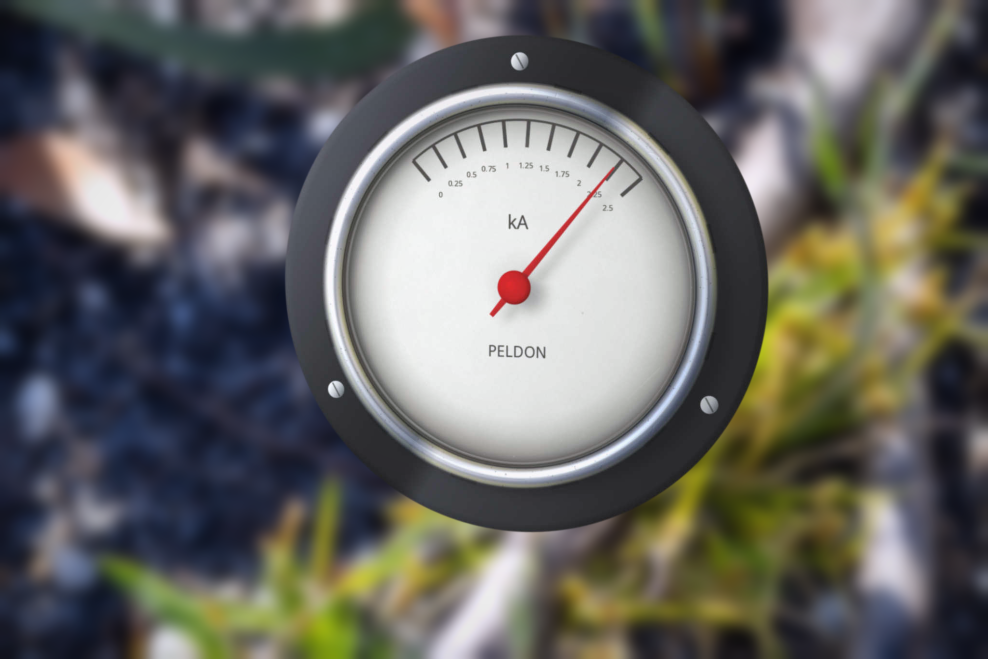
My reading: 2.25
